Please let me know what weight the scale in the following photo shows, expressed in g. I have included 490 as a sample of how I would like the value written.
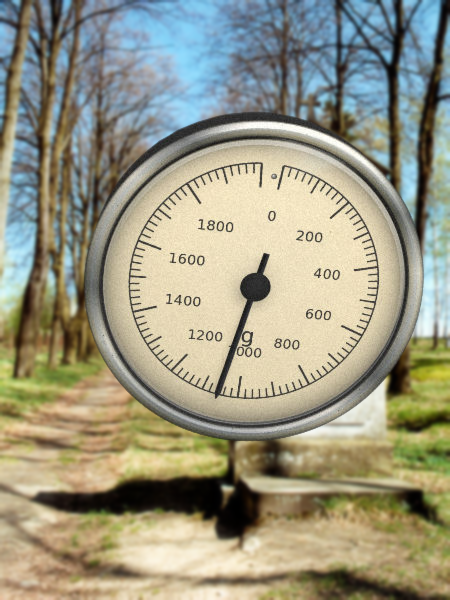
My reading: 1060
